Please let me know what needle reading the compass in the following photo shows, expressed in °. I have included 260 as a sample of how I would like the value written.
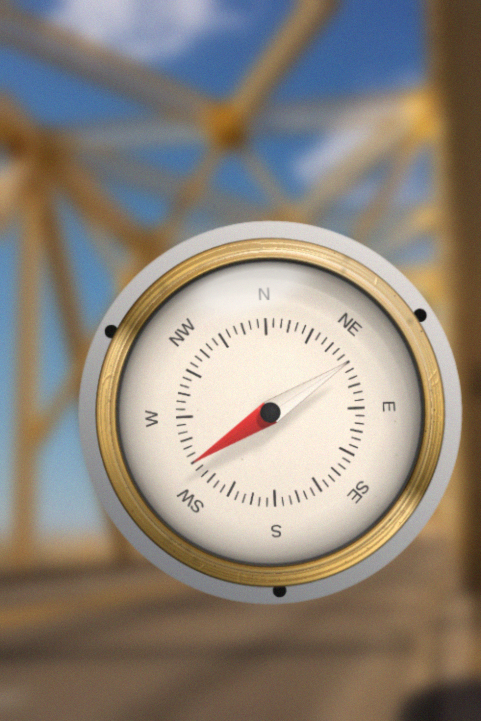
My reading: 240
